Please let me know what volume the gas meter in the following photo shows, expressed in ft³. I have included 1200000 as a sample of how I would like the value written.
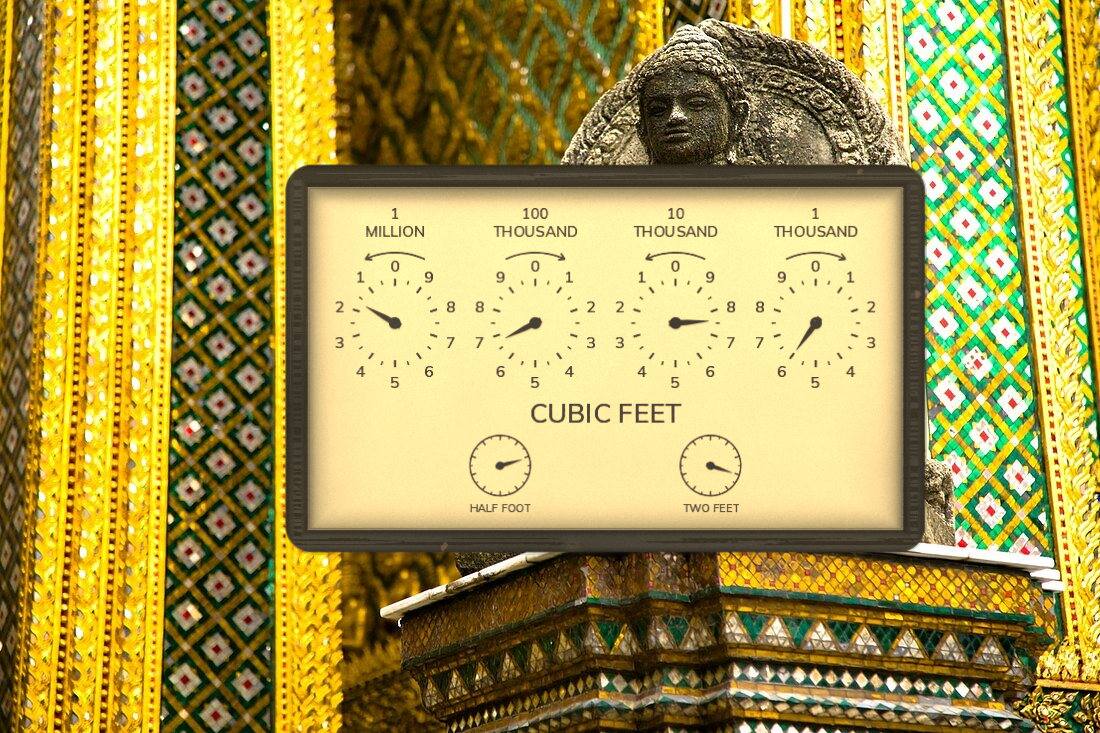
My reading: 167600
